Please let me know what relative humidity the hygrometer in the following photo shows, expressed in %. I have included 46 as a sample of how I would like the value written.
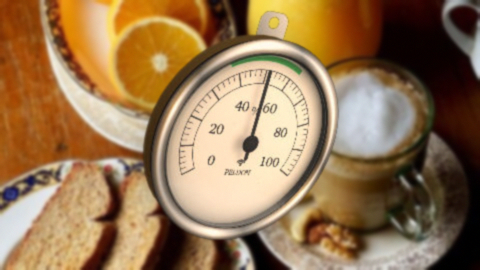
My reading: 50
